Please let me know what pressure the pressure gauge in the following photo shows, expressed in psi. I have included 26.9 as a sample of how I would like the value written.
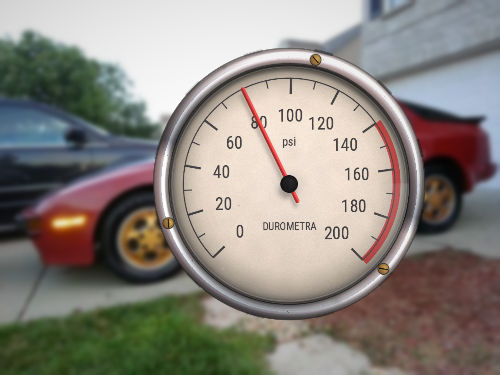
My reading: 80
